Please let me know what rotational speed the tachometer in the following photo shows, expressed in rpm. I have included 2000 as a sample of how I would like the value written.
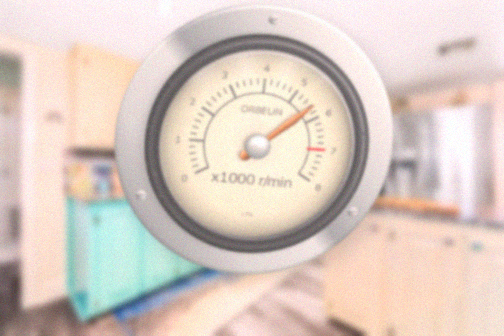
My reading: 5600
